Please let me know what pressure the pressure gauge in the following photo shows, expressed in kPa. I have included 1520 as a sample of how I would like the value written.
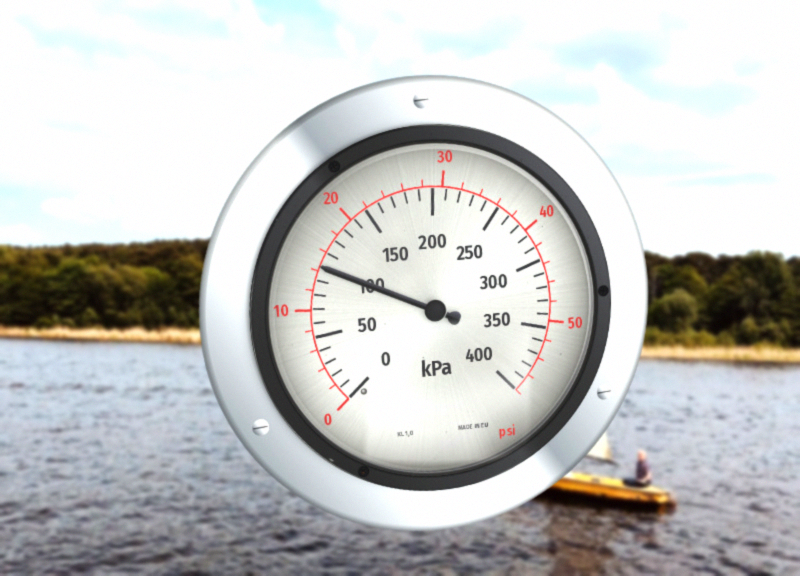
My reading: 100
